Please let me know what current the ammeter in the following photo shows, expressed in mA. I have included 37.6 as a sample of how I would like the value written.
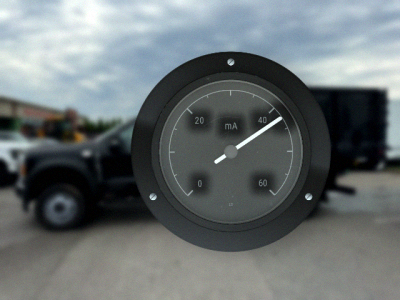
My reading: 42.5
